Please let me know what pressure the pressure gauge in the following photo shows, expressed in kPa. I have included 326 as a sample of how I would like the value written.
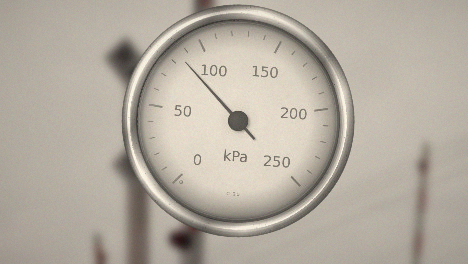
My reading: 85
